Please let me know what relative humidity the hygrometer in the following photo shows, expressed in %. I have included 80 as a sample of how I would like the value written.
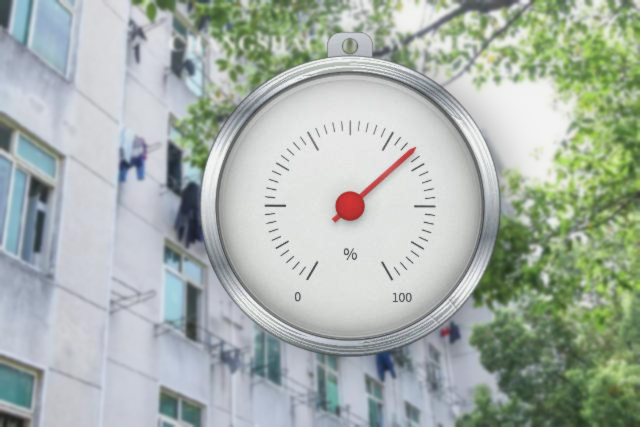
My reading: 66
